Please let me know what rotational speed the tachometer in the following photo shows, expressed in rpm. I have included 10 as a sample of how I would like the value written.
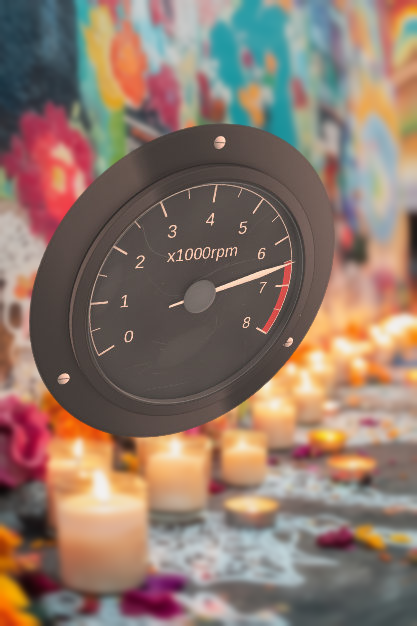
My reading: 6500
